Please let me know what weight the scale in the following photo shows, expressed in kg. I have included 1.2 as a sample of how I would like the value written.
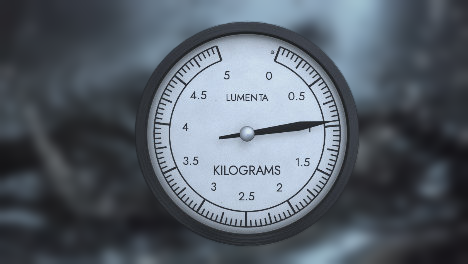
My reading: 0.95
